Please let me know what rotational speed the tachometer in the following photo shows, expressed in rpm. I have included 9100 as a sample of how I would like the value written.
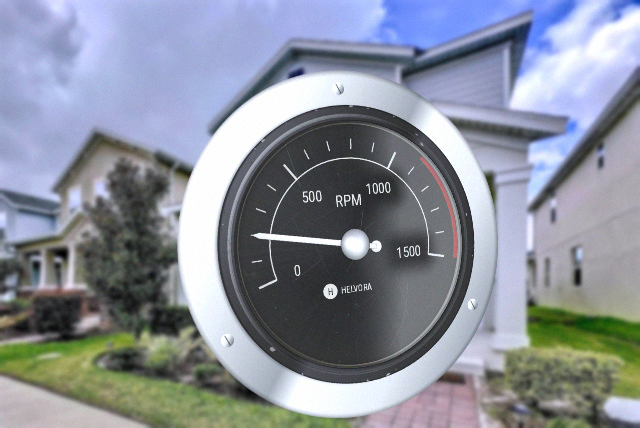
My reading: 200
